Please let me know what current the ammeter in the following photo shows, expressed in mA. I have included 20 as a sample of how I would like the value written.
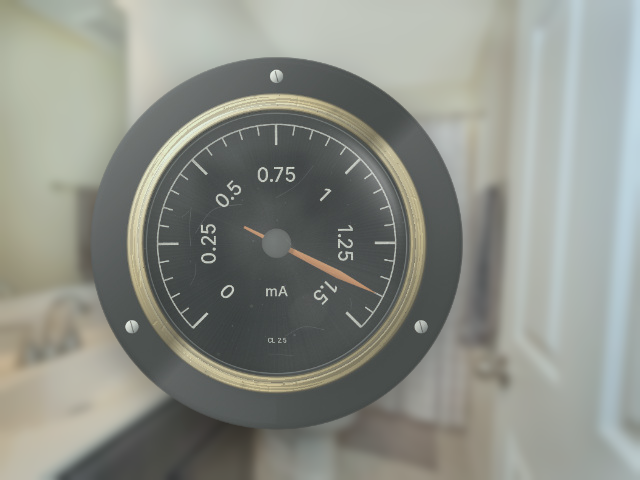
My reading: 1.4
